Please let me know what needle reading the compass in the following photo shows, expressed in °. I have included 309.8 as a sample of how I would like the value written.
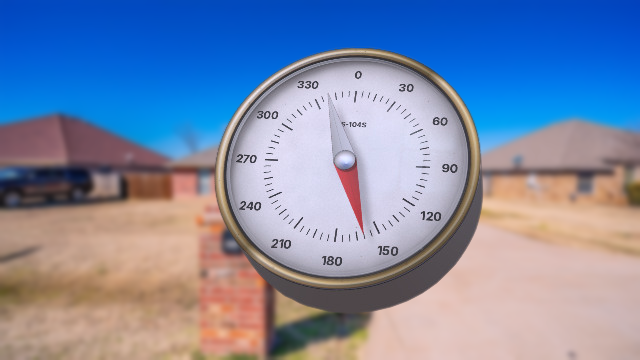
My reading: 160
